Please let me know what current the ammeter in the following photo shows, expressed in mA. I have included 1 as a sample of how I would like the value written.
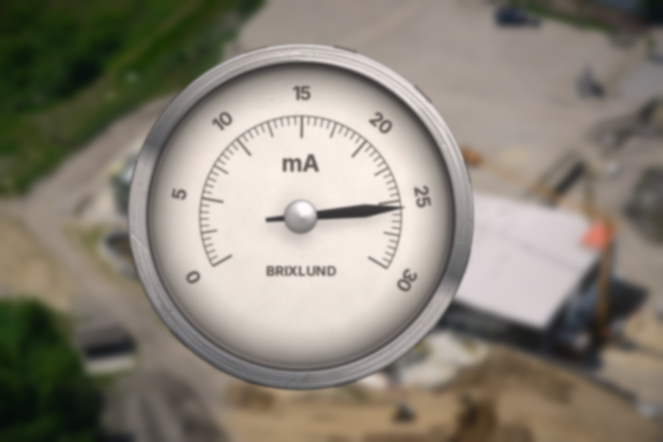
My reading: 25.5
